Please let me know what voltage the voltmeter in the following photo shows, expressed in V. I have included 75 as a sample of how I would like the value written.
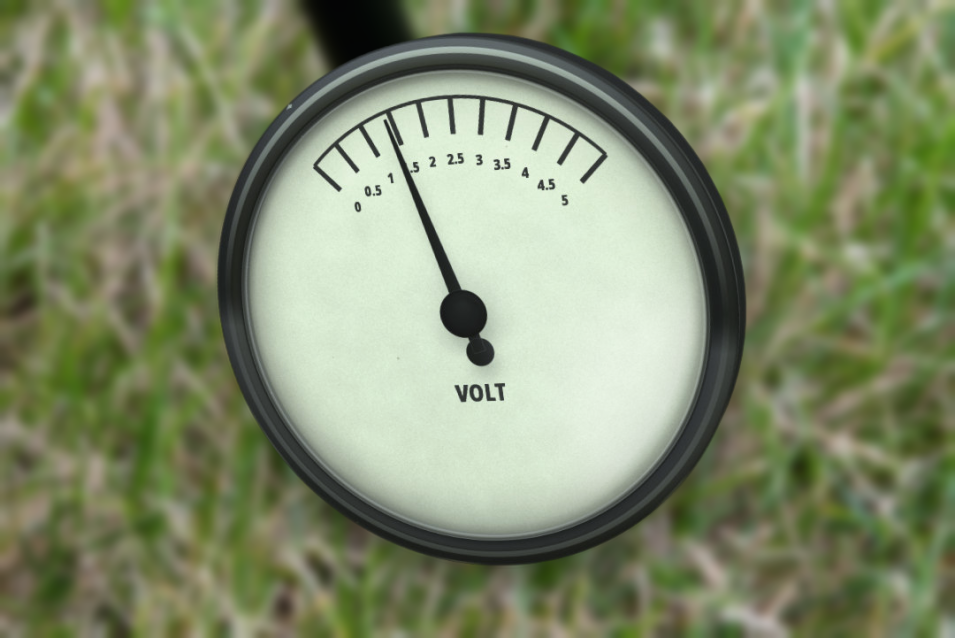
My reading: 1.5
